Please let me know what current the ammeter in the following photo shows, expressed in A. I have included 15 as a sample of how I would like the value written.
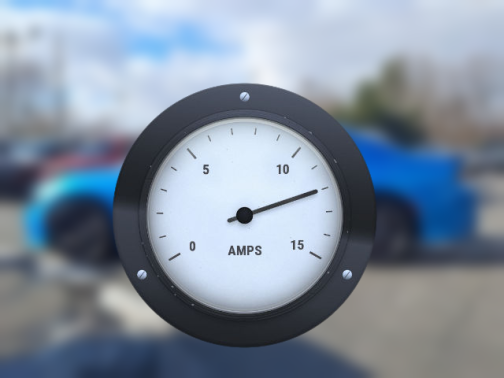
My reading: 12
